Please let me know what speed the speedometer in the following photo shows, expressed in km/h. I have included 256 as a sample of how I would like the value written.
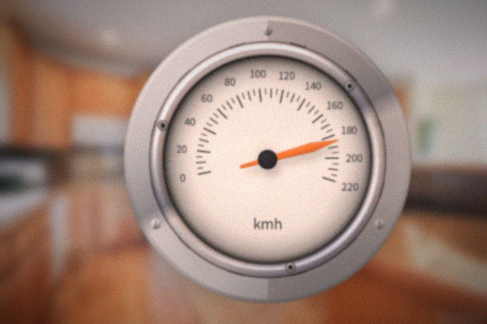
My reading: 185
